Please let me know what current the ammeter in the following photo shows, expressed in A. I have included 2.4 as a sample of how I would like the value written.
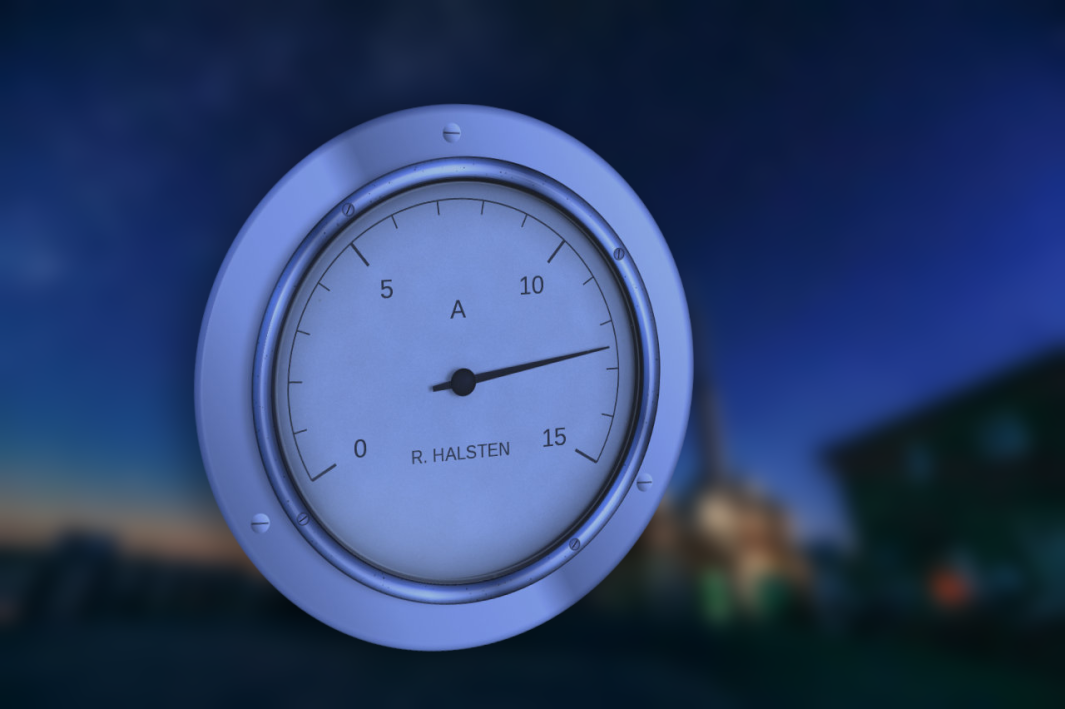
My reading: 12.5
